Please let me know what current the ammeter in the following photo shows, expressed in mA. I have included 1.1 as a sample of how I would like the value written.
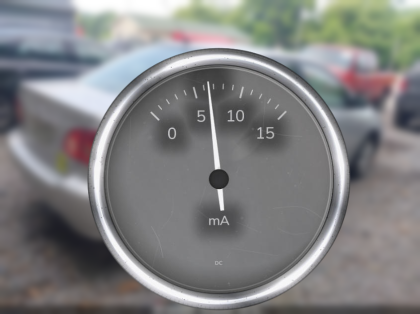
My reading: 6.5
